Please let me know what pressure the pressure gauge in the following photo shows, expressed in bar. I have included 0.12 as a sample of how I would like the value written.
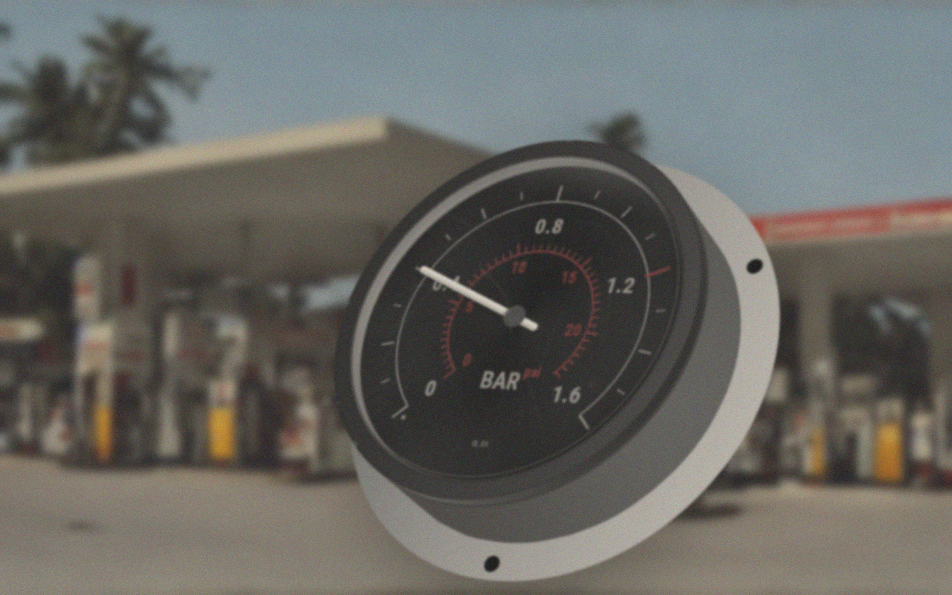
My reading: 0.4
